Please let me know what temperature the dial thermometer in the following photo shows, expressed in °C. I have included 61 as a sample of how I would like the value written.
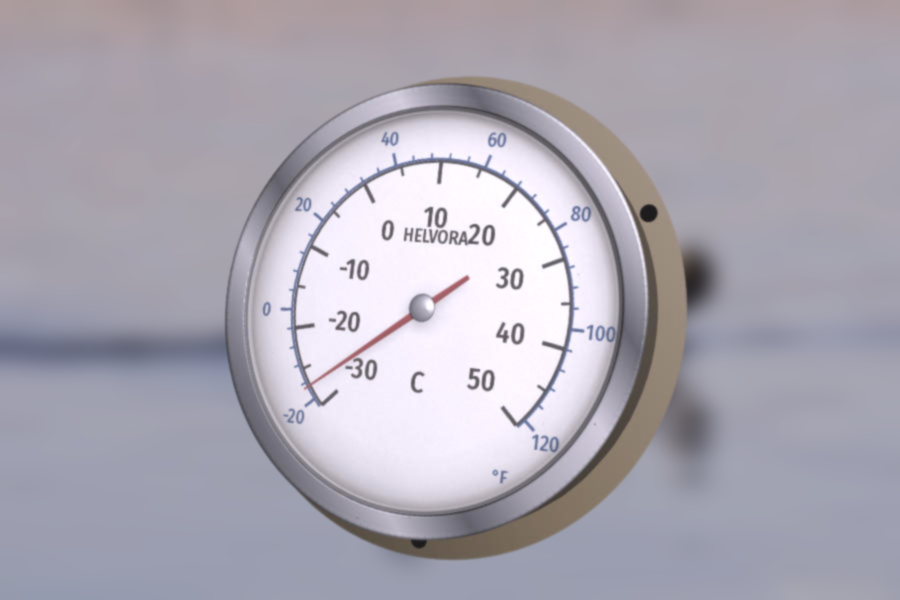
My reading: -27.5
